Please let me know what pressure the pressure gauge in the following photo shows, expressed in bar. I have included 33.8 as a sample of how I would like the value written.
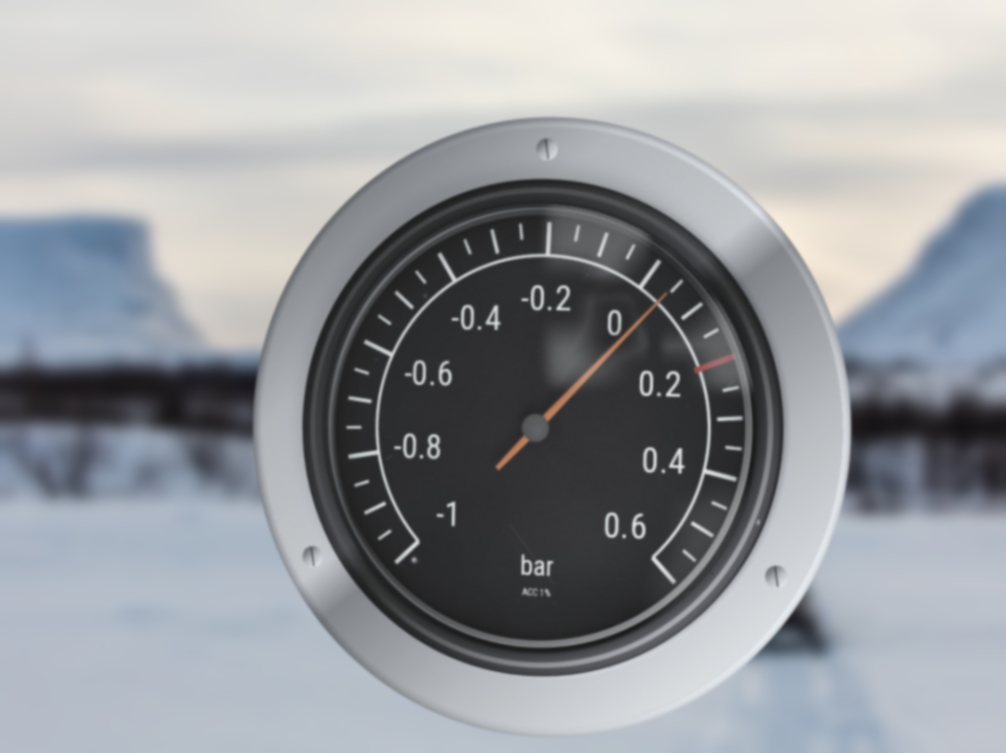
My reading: 0.05
